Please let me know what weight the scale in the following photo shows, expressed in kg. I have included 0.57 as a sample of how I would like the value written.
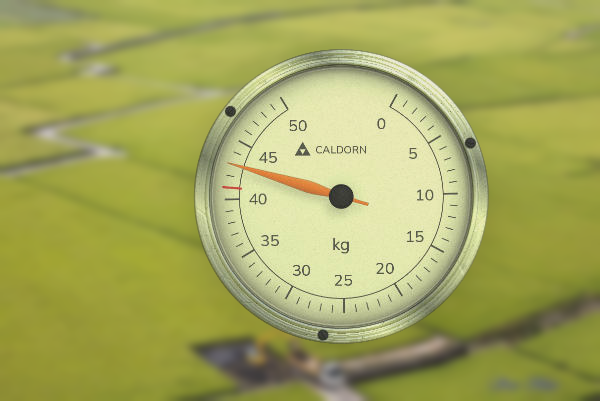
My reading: 43
